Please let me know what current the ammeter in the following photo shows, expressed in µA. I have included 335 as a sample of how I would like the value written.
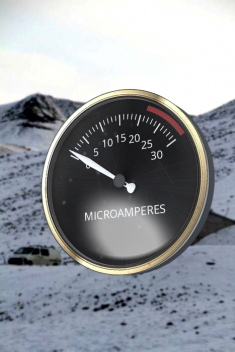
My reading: 1
